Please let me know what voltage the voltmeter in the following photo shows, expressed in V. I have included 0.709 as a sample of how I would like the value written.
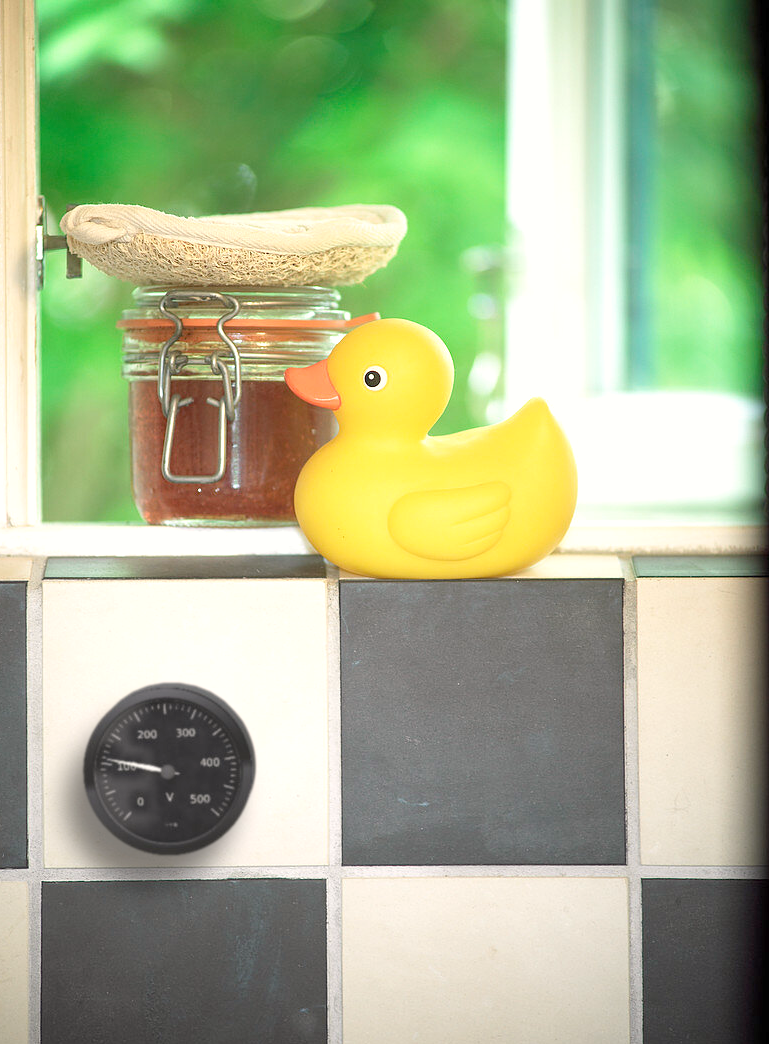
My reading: 110
